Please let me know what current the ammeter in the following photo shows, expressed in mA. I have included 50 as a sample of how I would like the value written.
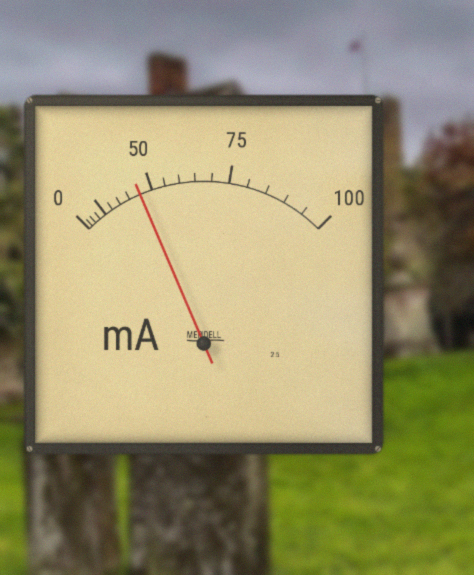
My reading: 45
